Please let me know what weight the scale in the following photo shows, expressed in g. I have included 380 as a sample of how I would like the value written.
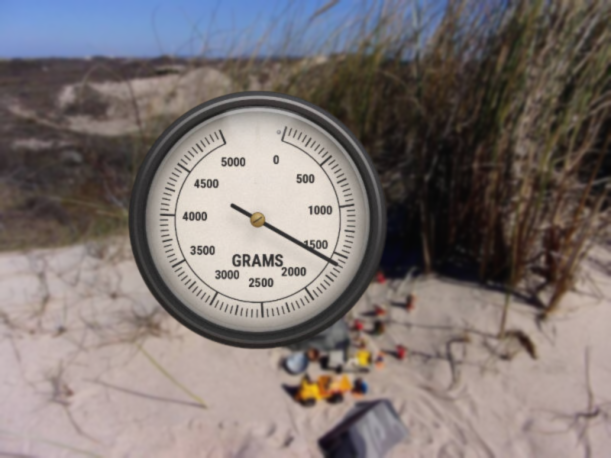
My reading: 1600
